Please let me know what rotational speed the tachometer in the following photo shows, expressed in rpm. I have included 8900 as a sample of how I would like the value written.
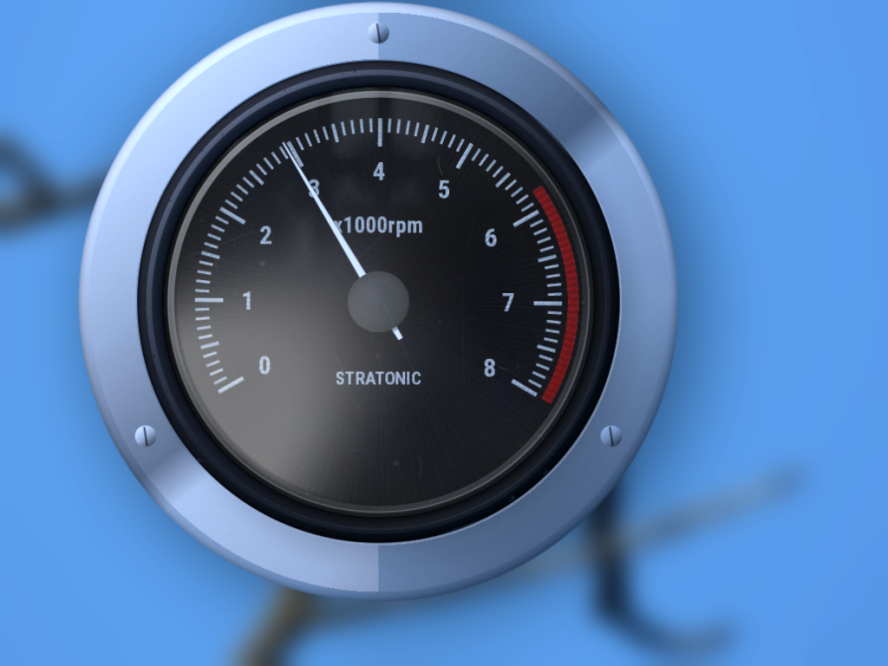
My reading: 2950
